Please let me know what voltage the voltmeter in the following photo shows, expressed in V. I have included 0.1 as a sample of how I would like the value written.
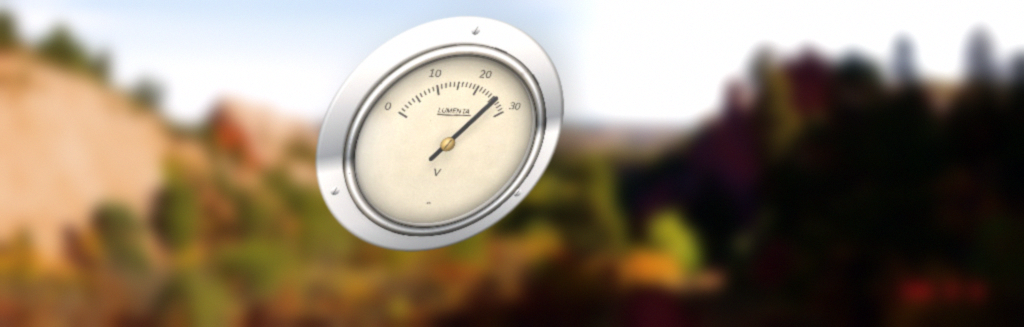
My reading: 25
